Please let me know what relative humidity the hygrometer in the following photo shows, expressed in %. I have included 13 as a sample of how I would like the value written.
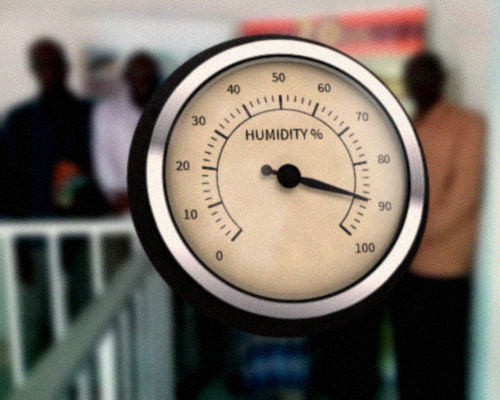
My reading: 90
